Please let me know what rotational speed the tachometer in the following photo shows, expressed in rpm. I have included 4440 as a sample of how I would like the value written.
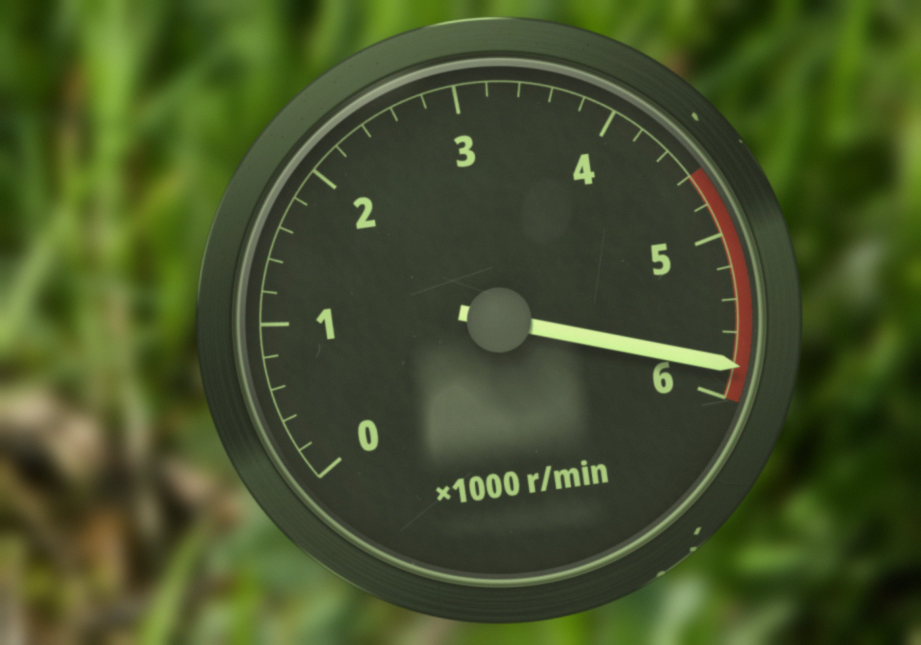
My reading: 5800
